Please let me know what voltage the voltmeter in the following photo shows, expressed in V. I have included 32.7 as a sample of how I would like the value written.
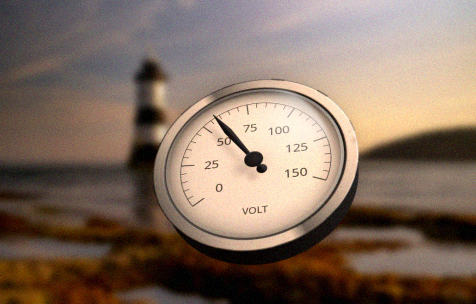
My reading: 57.5
